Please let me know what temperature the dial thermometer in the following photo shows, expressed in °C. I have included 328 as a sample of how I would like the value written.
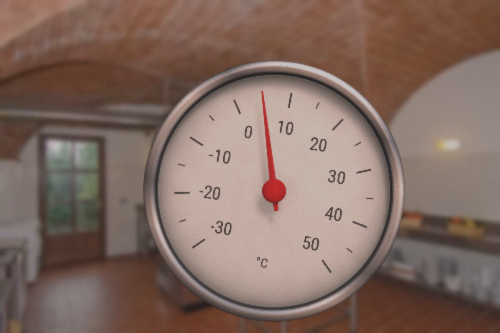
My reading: 5
